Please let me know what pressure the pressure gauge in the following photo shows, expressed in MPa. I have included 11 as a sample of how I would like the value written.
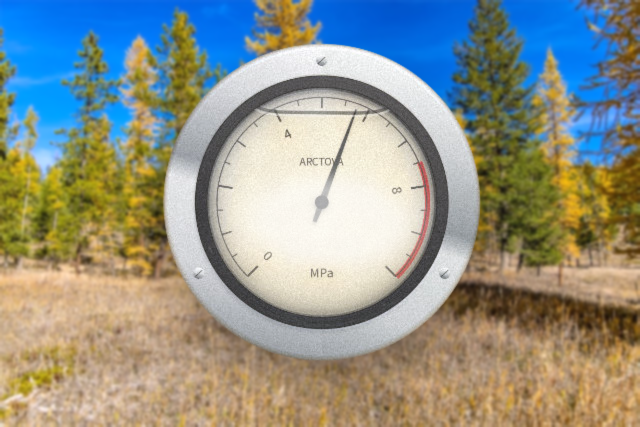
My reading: 5.75
